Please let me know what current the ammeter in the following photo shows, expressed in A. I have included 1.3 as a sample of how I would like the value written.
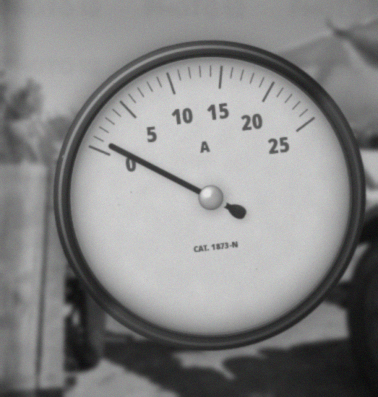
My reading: 1
